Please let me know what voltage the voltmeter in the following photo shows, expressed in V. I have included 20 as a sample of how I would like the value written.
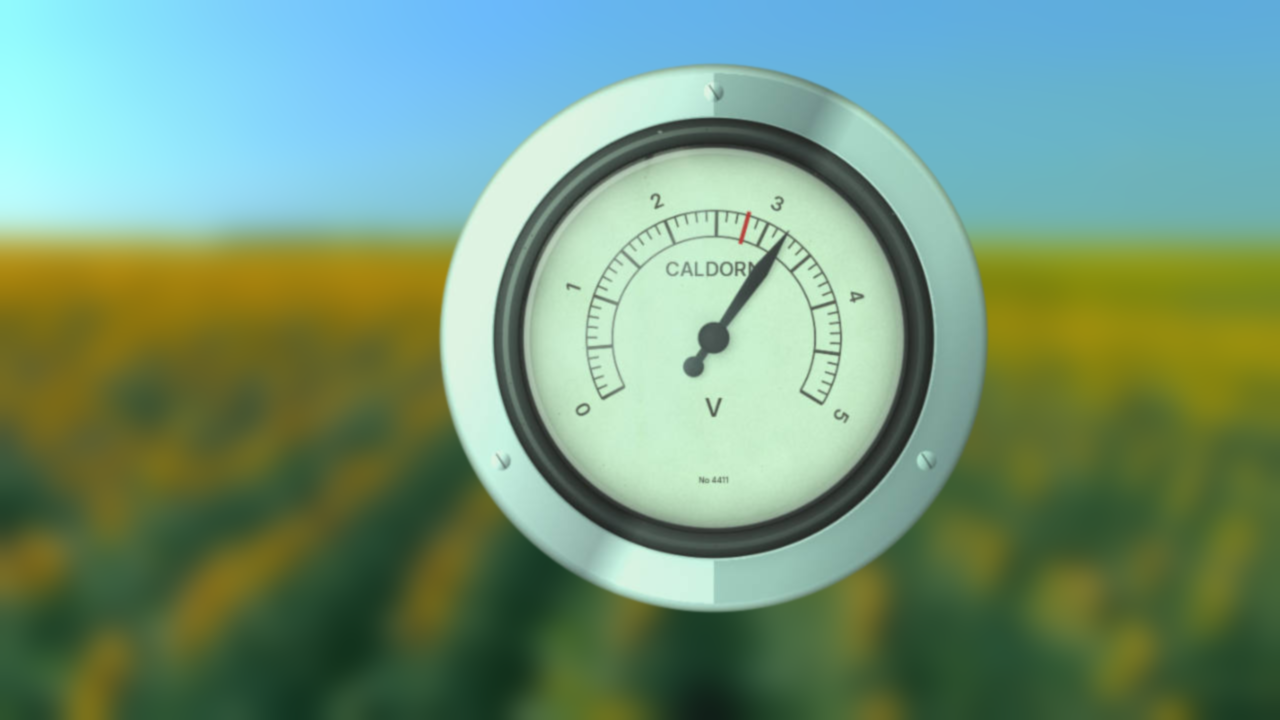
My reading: 3.2
